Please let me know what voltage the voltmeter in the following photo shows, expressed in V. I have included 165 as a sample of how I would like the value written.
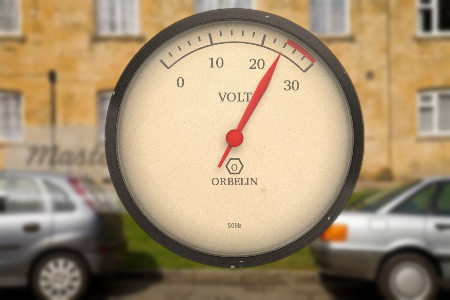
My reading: 24
